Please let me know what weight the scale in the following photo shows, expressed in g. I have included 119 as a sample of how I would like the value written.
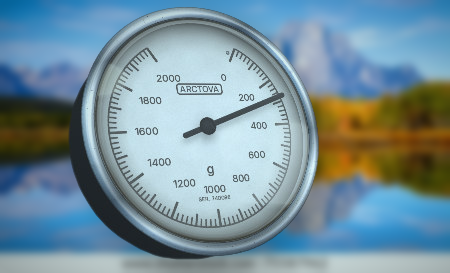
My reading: 280
